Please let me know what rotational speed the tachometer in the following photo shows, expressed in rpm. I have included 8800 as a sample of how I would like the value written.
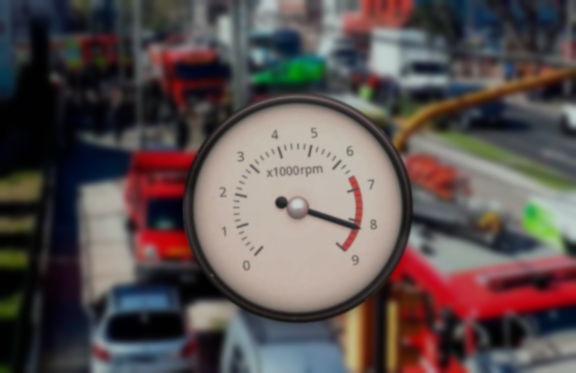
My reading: 8200
